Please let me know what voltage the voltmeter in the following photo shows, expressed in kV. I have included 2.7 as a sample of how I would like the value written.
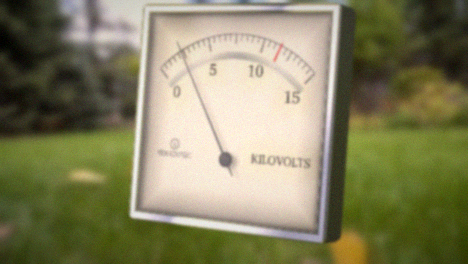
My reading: 2.5
